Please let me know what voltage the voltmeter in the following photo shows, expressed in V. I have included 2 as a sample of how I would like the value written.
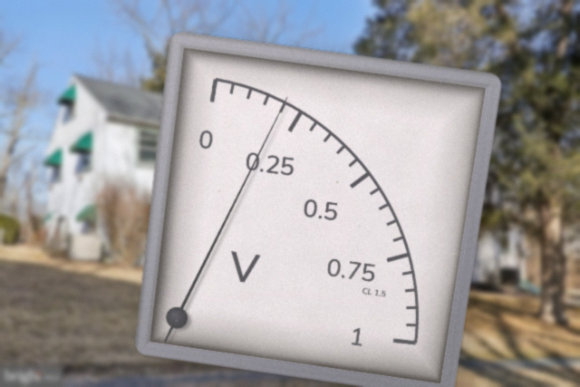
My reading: 0.2
